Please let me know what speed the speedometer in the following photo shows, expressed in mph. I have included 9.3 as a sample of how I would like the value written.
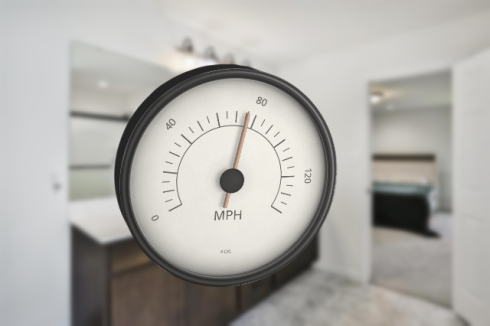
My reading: 75
